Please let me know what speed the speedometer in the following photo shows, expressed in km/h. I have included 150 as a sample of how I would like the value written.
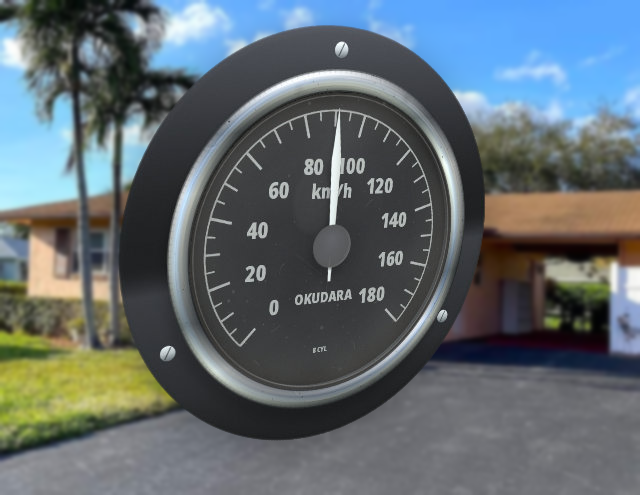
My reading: 90
